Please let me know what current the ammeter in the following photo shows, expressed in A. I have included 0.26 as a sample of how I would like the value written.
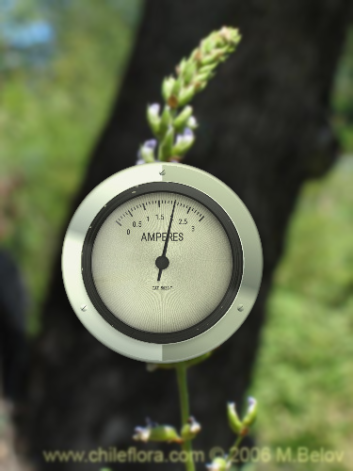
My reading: 2
